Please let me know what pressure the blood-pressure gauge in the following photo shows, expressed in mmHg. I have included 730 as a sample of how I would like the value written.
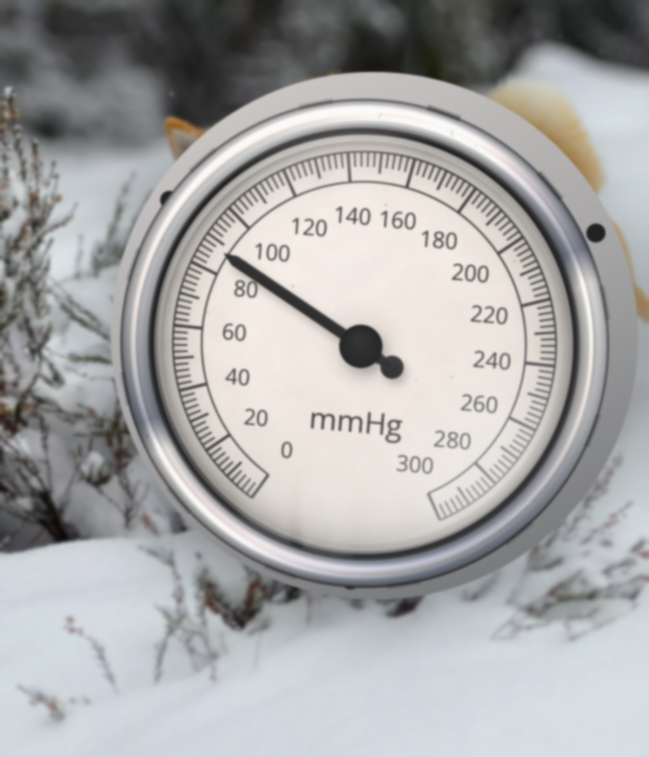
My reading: 88
